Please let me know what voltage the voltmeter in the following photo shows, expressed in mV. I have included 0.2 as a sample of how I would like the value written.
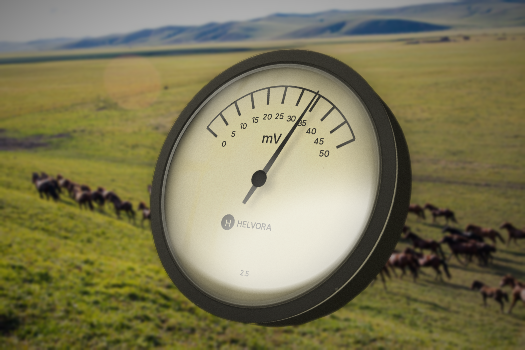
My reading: 35
